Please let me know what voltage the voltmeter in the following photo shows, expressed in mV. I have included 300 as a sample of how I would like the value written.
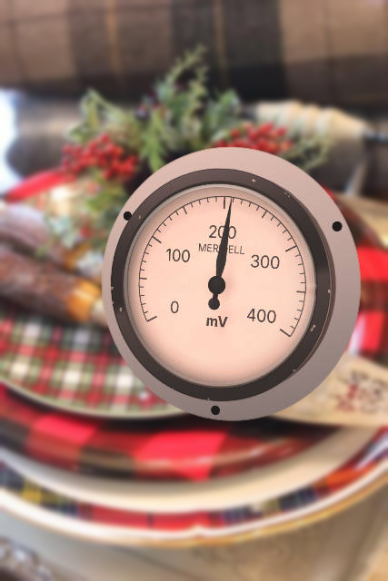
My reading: 210
